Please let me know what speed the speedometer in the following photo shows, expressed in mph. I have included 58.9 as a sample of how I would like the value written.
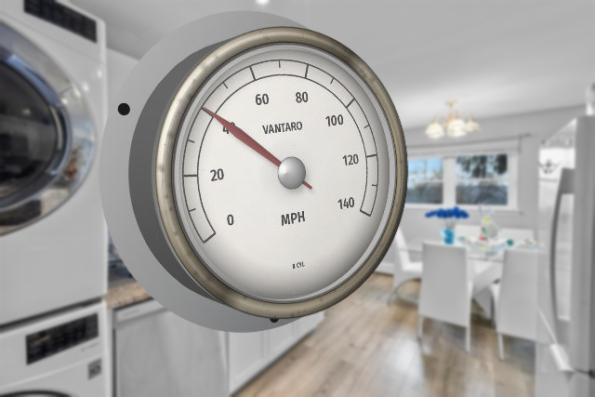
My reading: 40
